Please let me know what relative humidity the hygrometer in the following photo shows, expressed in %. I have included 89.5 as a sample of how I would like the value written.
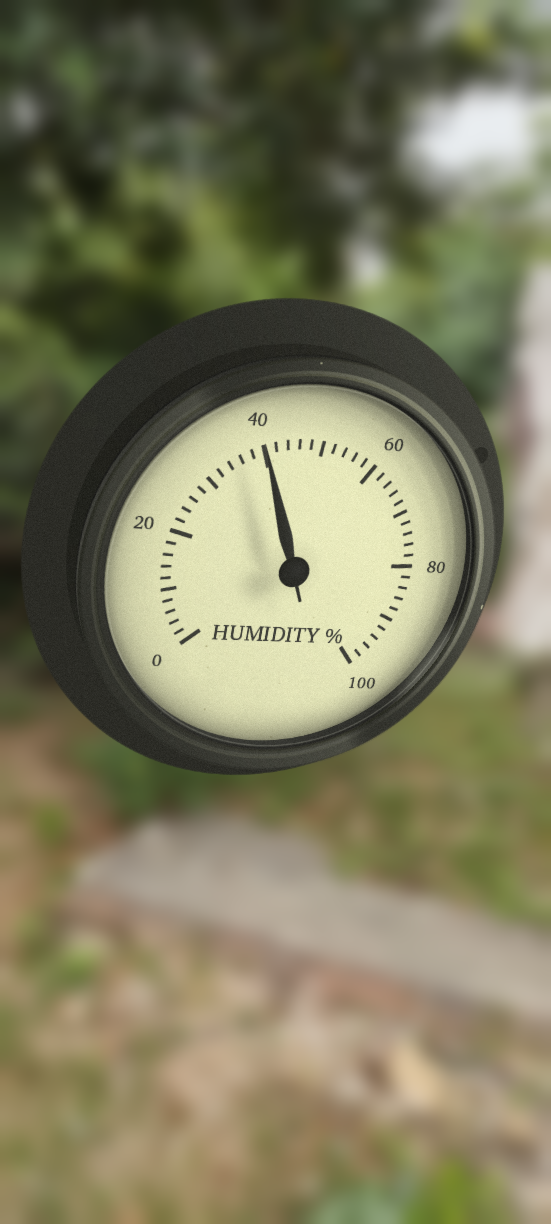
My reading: 40
